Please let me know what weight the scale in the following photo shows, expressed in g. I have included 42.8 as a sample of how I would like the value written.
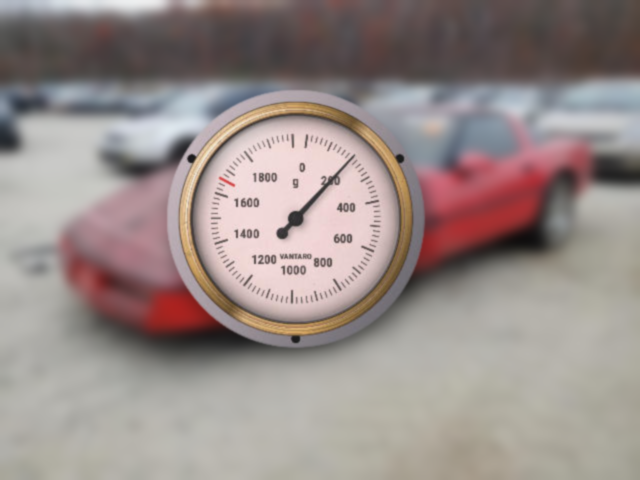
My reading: 200
